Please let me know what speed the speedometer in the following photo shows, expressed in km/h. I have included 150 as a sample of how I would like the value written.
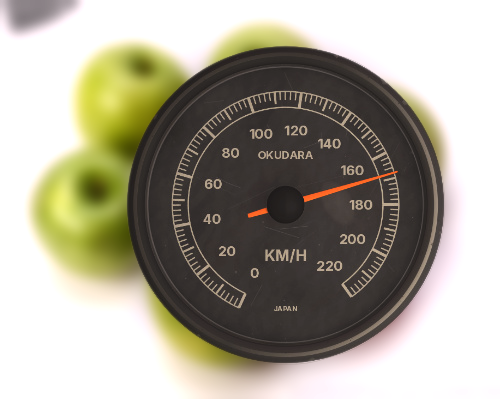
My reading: 168
